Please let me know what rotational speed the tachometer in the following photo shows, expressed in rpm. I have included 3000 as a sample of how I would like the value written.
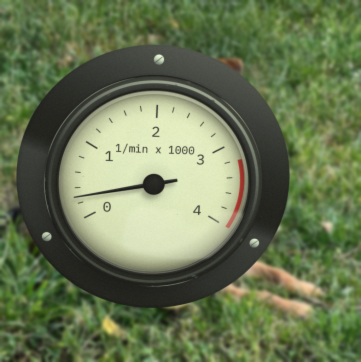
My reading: 300
